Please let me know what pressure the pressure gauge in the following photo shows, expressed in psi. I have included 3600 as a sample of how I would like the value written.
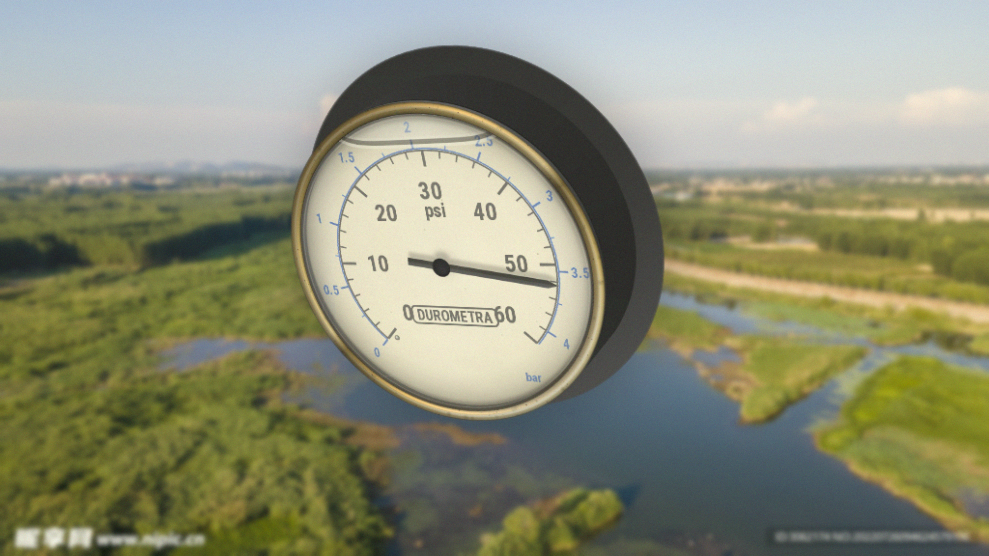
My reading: 52
